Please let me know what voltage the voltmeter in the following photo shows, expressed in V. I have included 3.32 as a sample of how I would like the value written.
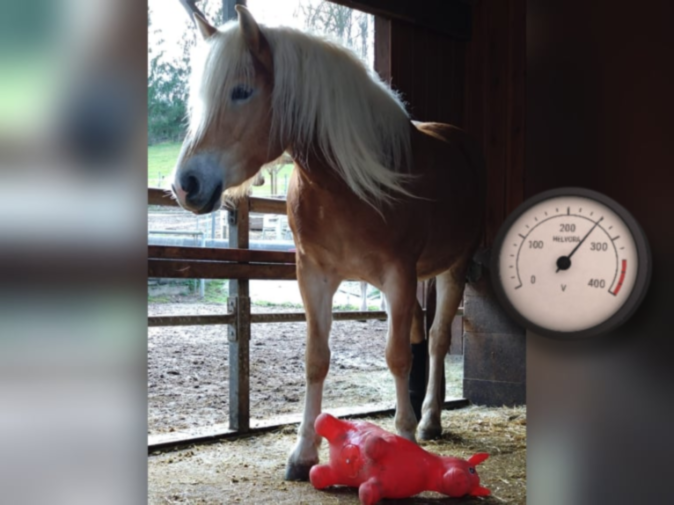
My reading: 260
